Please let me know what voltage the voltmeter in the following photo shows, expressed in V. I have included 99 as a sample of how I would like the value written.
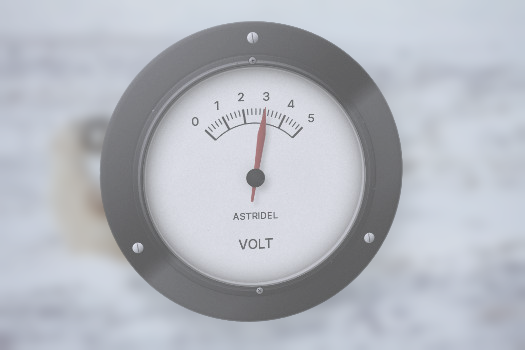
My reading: 3
